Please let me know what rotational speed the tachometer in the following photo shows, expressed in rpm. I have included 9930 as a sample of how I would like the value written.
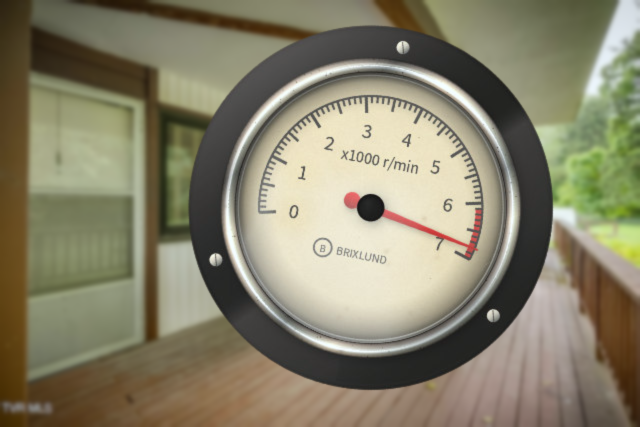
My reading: 6800
